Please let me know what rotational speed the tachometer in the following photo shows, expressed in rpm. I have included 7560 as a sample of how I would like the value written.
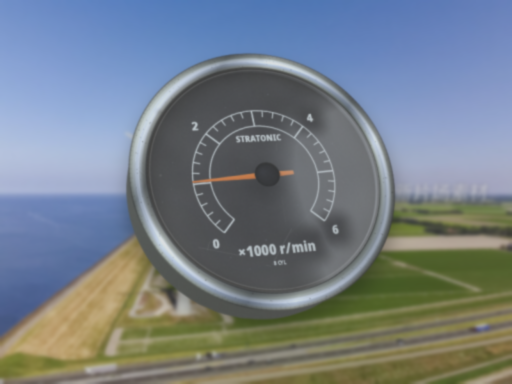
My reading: 1000
